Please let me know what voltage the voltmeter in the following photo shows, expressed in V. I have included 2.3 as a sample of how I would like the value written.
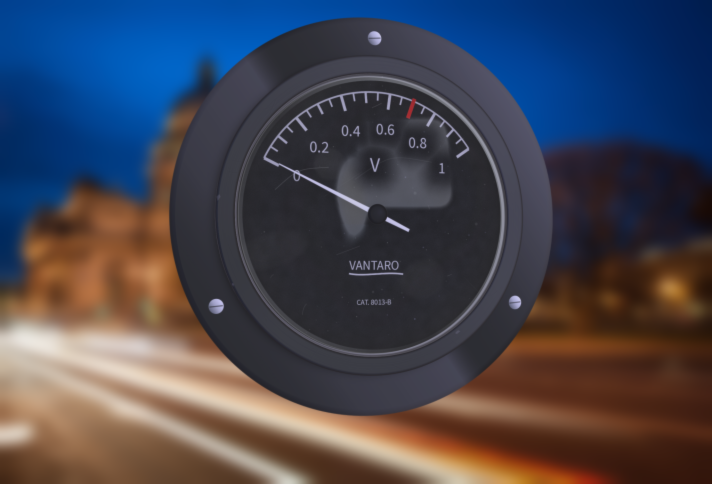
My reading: 0
